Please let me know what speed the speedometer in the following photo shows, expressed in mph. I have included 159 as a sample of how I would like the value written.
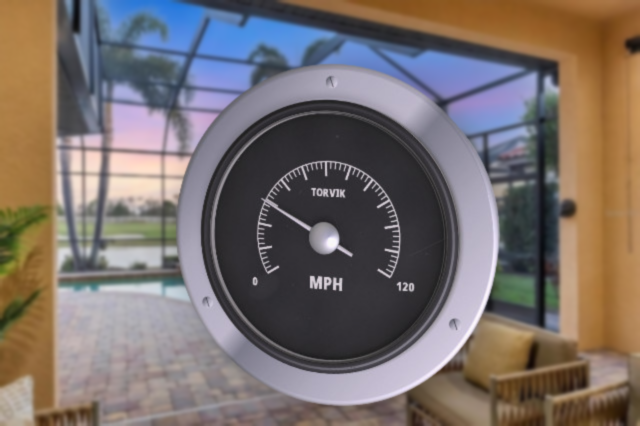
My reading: 30
